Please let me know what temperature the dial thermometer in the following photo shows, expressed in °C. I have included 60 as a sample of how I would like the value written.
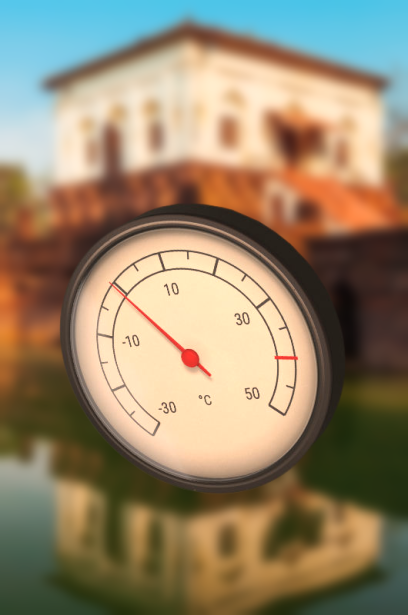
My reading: 0
